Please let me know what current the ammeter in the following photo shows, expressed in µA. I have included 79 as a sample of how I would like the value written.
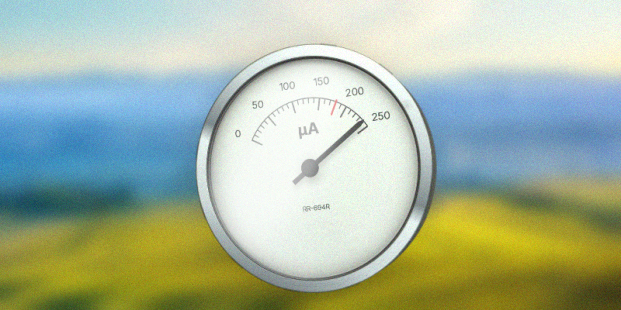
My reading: 240
